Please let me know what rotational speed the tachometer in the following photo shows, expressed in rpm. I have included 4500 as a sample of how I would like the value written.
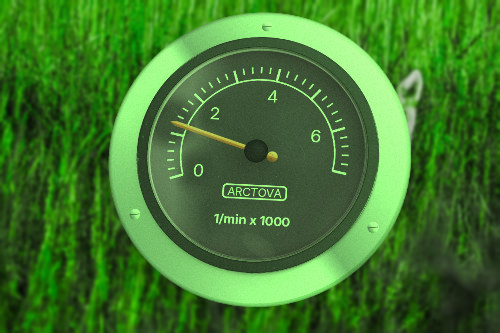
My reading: 1200
